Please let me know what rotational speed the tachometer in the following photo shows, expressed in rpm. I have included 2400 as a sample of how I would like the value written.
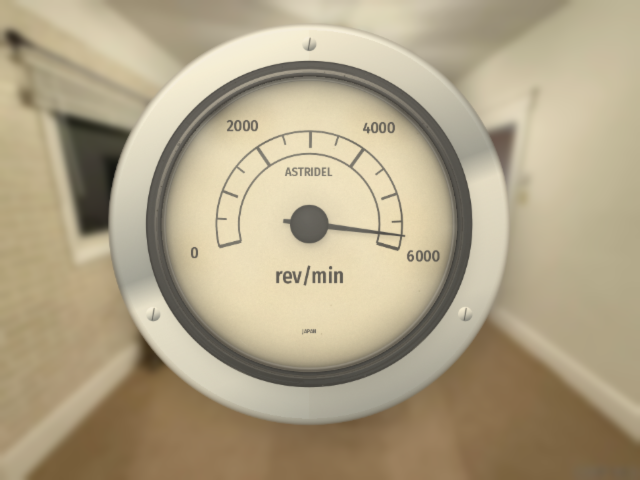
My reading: 5750
